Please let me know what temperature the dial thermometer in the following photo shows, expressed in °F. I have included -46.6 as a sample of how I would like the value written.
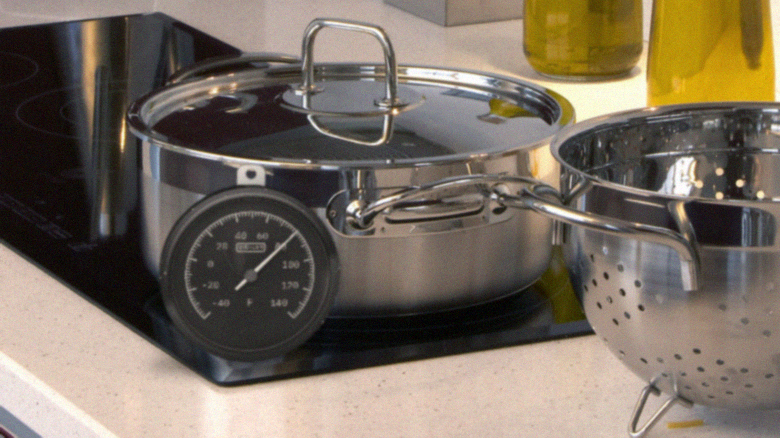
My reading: 80
